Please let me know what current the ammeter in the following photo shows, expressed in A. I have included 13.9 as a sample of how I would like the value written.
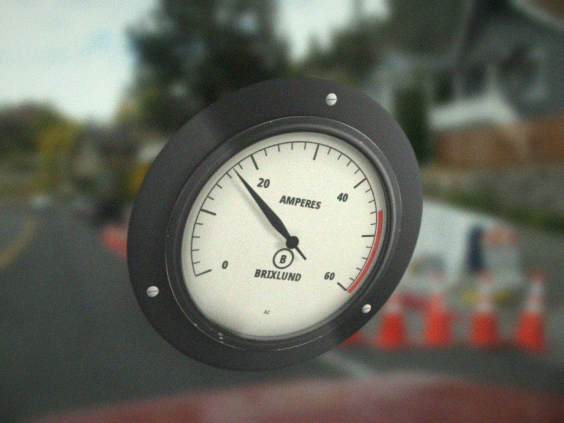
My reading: 17
